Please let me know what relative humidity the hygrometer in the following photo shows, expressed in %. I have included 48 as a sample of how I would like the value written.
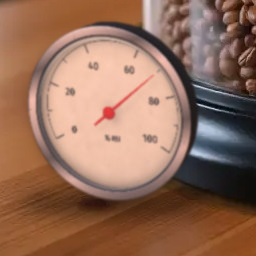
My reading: 70
